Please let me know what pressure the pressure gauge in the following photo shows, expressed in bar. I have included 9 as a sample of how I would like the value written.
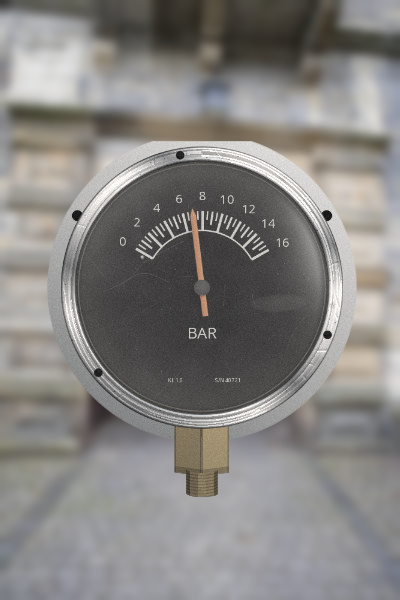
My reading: 7
